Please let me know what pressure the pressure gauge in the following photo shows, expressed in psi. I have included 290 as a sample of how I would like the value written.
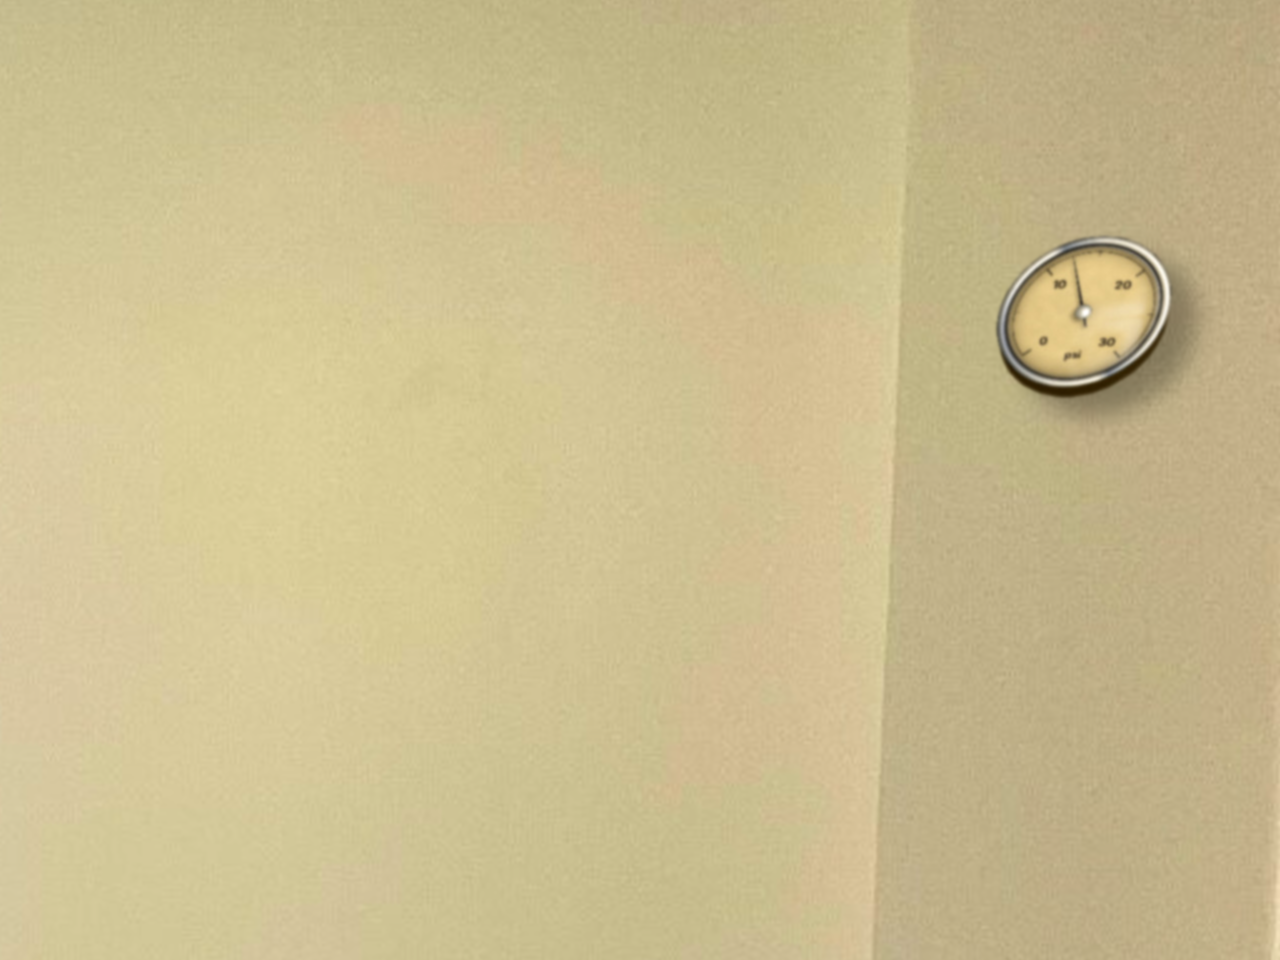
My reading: 12.5
